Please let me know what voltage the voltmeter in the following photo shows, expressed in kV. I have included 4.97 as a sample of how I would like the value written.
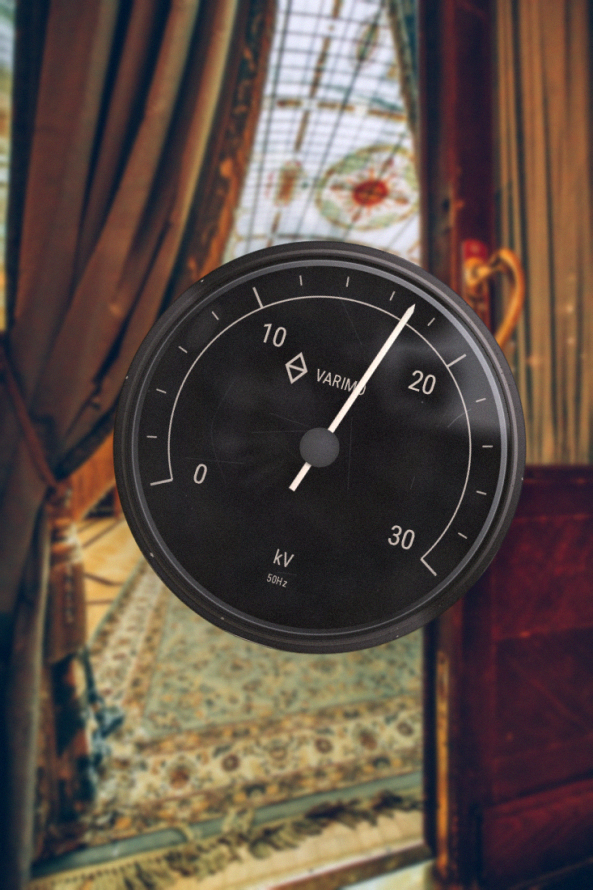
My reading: 17
